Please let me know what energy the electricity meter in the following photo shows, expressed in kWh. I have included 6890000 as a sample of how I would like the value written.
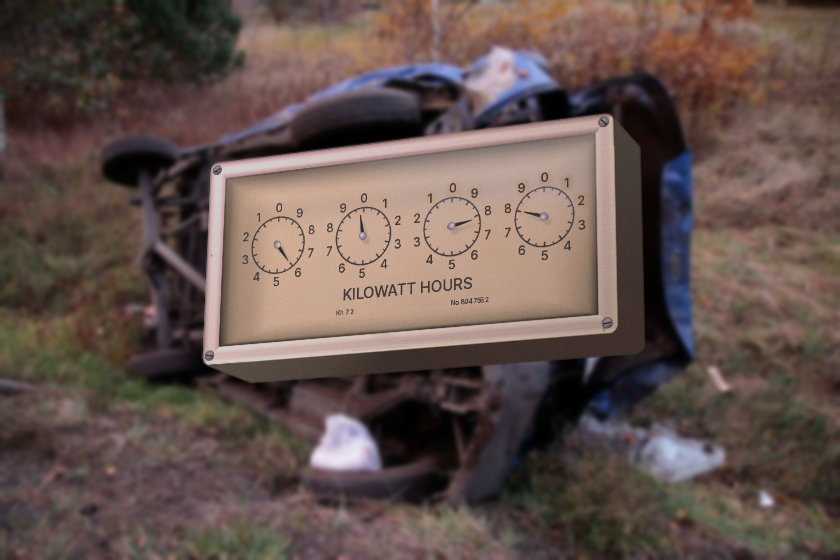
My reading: 5978
